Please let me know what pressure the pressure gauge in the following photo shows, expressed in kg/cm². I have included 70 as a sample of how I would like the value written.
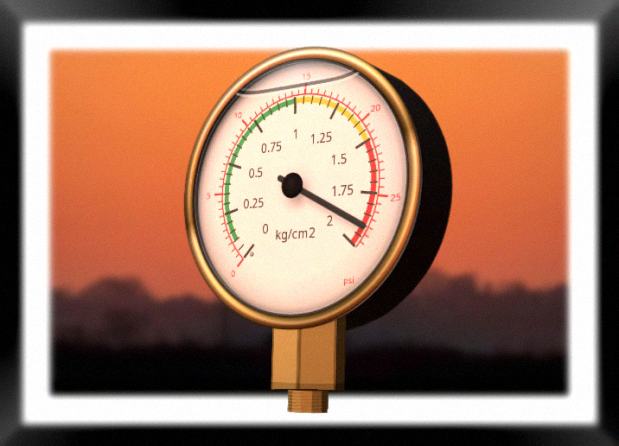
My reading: 1.9
